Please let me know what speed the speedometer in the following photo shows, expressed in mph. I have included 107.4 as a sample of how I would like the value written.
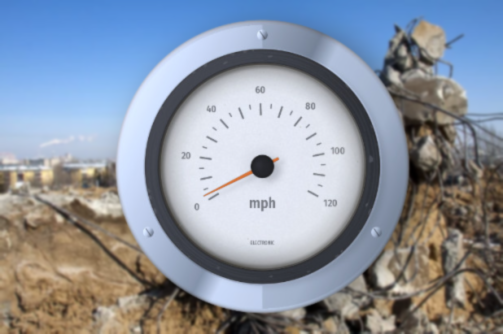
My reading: 2.5
